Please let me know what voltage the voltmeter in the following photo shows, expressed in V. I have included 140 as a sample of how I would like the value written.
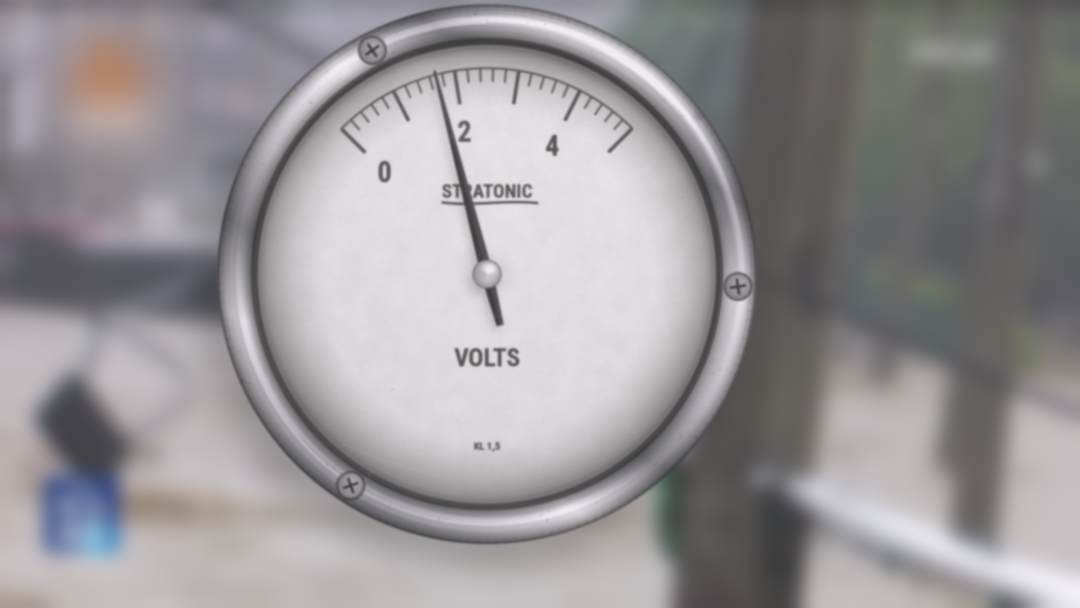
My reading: 1.7
